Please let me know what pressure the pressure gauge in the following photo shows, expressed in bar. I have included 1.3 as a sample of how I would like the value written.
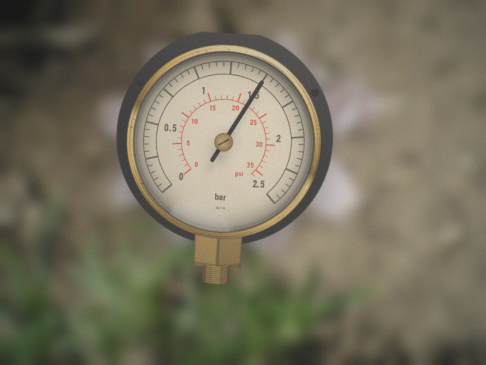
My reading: 1.5
